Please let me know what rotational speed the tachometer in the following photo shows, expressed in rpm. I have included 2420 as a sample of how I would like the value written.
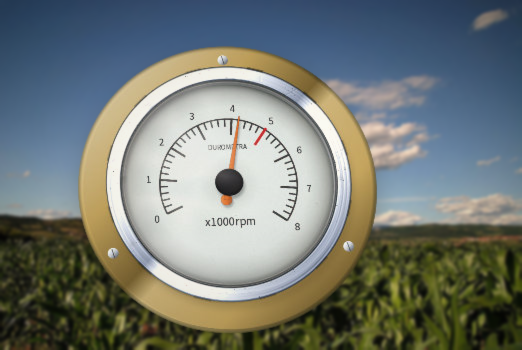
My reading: 4200
